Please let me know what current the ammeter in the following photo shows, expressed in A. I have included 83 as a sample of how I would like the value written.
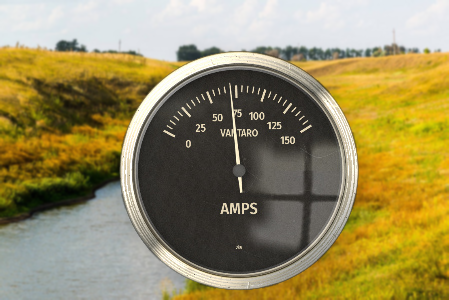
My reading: 70
